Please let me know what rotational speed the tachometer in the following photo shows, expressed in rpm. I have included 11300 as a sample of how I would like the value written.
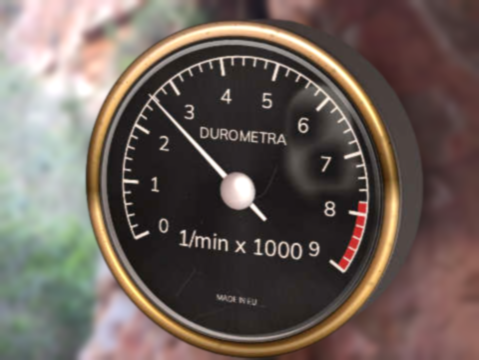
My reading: 2600
